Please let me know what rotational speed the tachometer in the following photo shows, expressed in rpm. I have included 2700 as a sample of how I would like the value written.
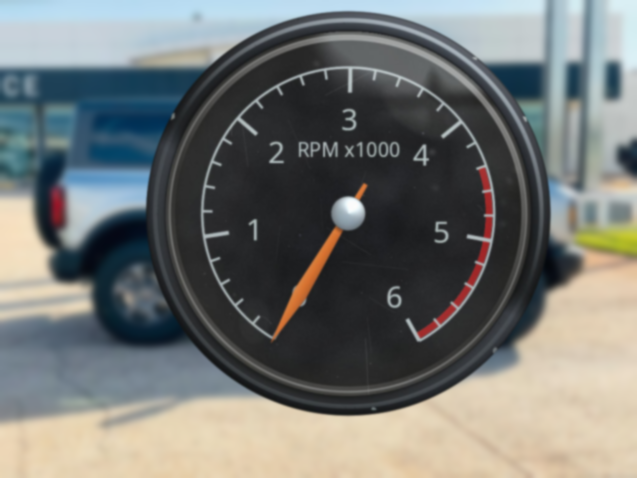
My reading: 0
